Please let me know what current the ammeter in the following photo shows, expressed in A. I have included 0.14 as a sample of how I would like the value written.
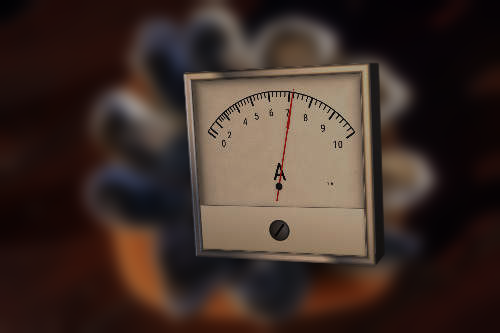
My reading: 7.2
